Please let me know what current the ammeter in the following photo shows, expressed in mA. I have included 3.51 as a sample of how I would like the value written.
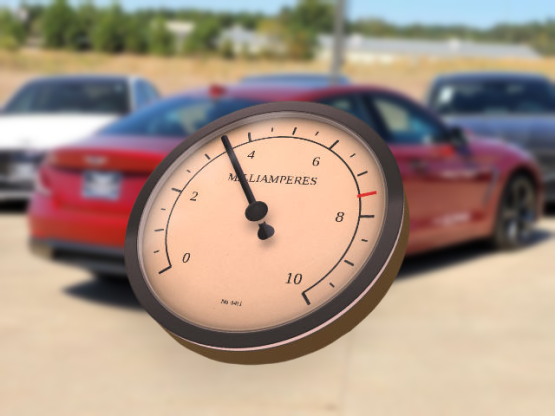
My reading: 3.5
